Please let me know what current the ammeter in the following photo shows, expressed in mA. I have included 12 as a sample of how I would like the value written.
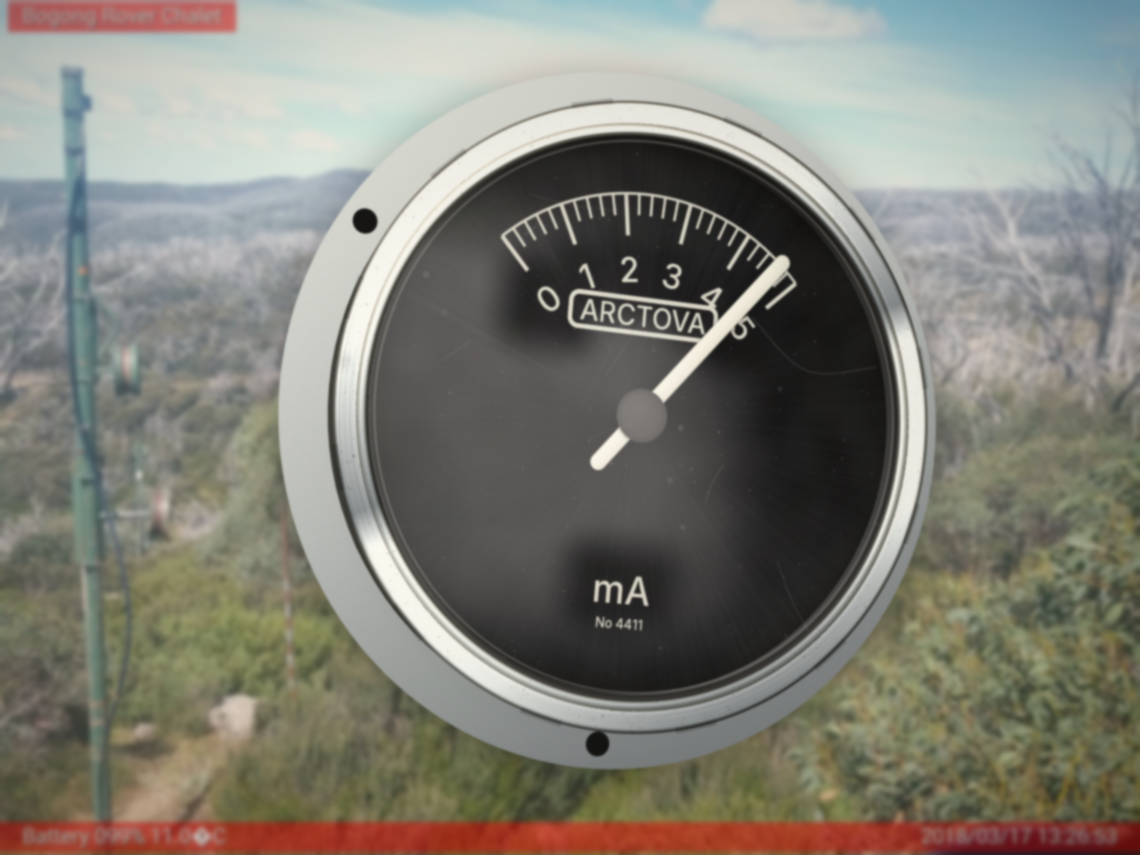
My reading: 4.6
